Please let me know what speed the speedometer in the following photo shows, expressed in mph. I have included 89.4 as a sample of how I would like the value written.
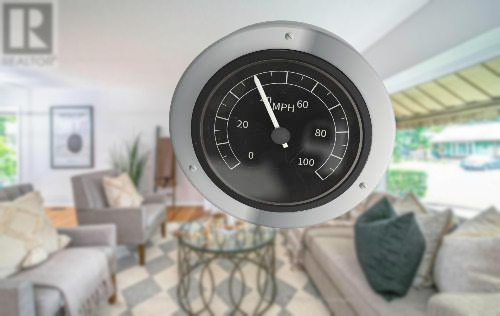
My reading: 40
